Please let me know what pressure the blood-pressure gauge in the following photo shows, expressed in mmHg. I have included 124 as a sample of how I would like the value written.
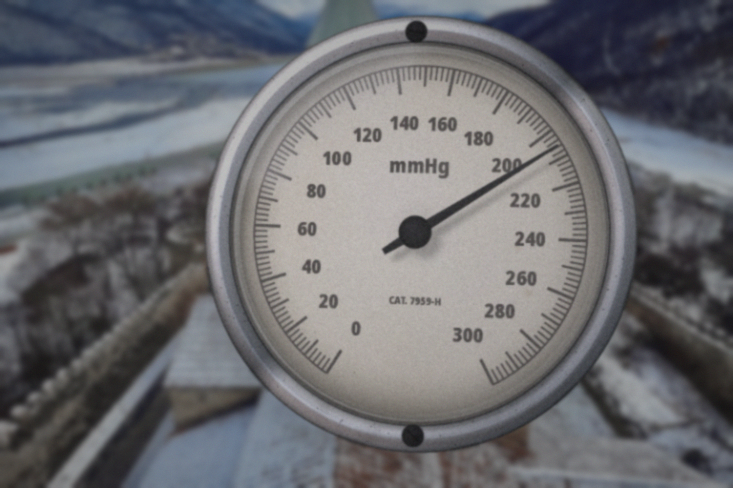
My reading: 206
